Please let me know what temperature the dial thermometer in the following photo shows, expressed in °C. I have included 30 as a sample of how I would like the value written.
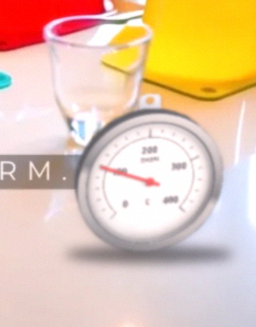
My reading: 100
